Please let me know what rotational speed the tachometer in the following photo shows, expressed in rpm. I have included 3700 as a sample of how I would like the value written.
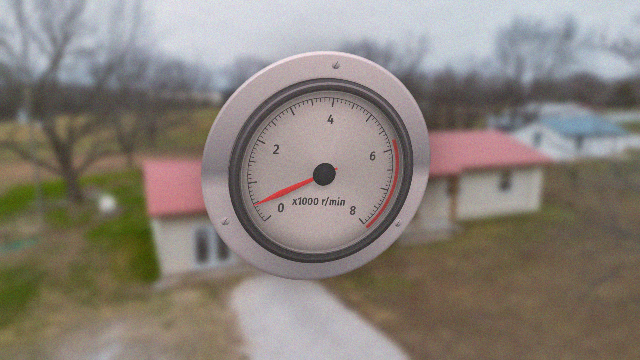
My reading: 500
